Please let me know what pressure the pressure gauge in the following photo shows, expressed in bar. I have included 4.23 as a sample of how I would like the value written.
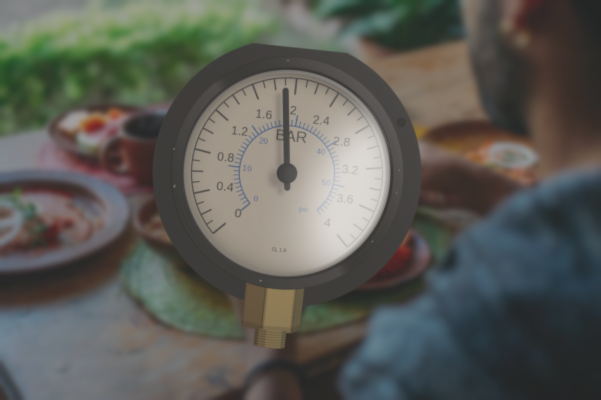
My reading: 1.9
